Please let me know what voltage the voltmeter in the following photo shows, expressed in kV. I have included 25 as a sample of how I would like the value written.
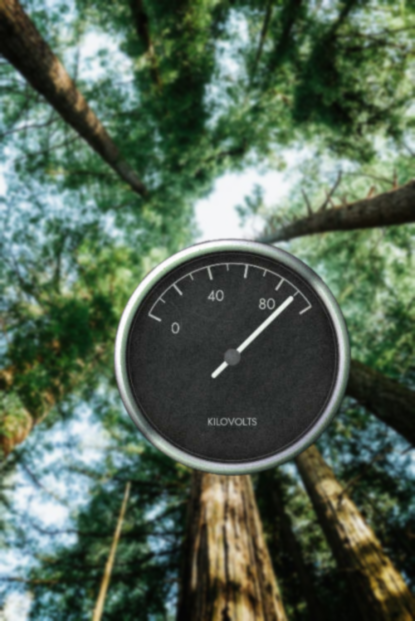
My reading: 90
